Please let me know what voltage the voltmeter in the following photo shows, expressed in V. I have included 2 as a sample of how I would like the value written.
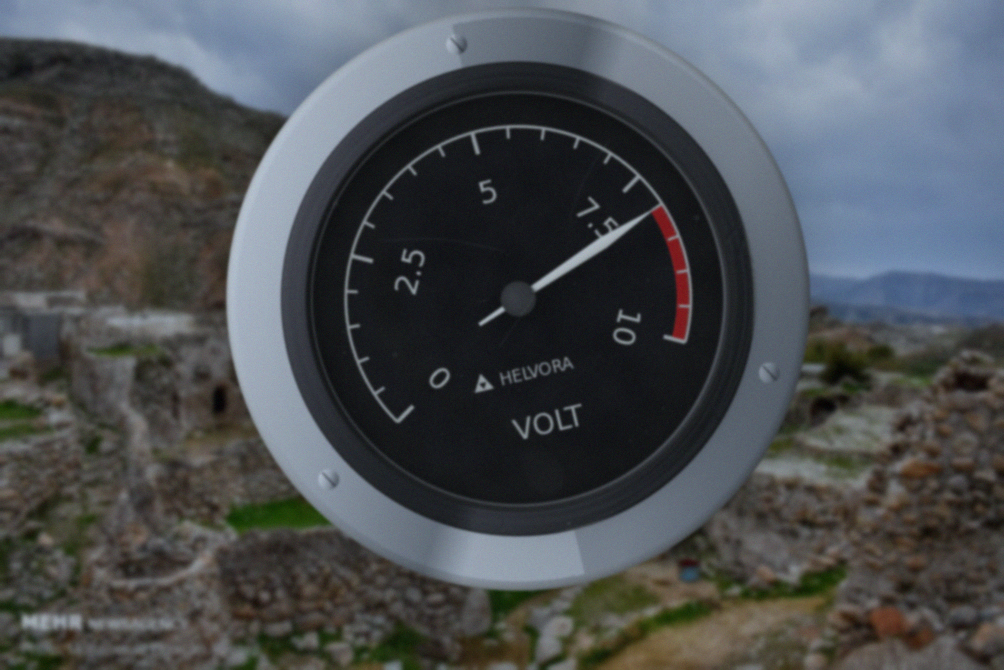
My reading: 8
